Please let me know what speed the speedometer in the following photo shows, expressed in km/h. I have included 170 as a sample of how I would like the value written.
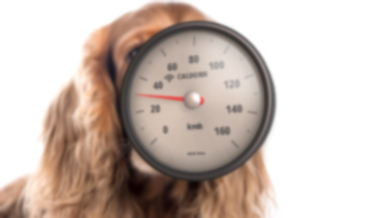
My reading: 30
